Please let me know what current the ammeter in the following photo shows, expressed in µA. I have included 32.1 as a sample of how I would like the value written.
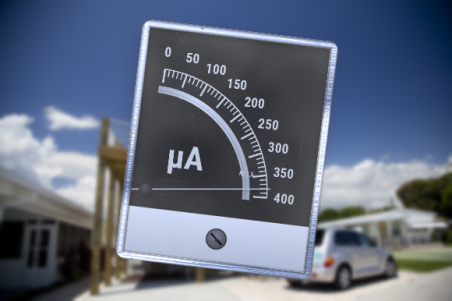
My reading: 380
